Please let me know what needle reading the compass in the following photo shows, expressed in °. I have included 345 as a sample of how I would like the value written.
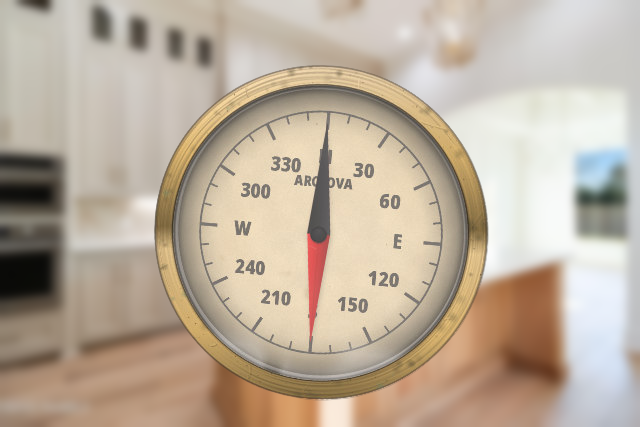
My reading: 180
